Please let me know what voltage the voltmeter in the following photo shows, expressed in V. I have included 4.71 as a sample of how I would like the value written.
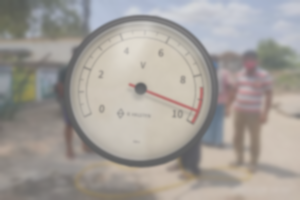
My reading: 9.5
